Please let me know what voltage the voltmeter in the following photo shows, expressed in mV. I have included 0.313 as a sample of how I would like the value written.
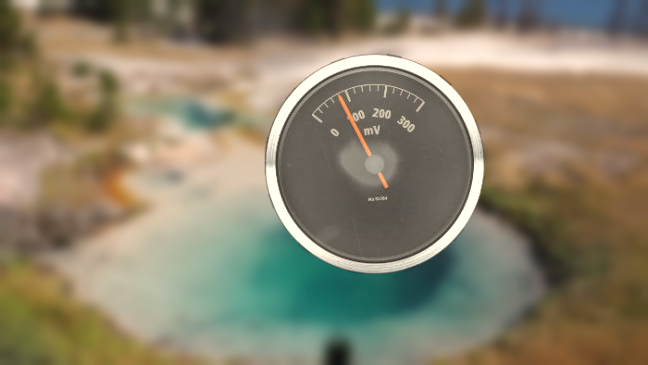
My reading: 80
